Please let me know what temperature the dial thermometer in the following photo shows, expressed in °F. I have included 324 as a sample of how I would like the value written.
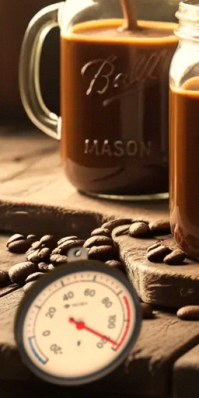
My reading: 116
